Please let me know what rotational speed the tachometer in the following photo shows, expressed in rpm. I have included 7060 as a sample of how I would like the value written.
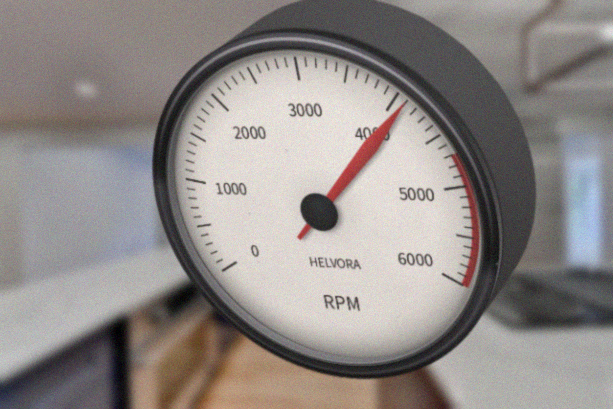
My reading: 4100
